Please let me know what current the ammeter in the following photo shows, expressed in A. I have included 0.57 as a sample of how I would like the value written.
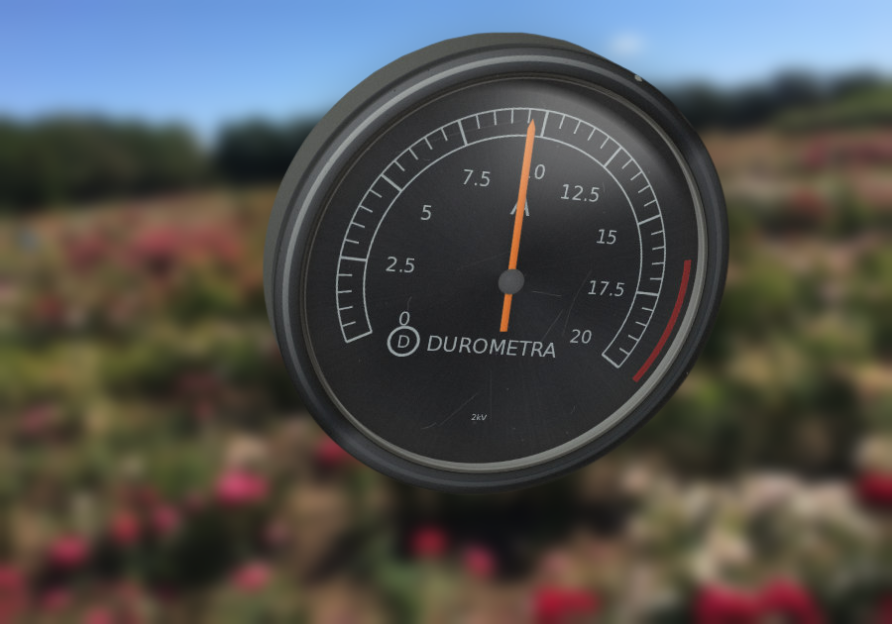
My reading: 9.5
